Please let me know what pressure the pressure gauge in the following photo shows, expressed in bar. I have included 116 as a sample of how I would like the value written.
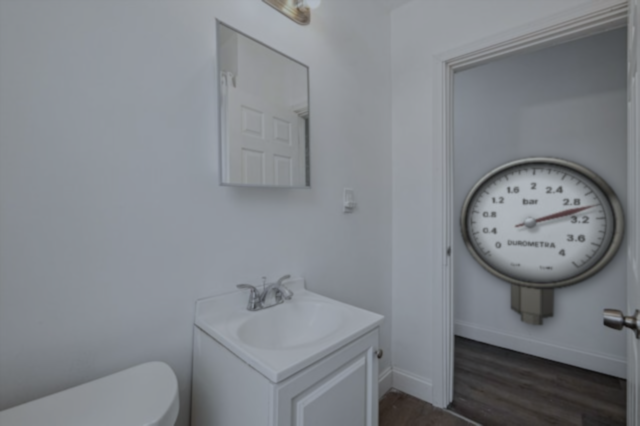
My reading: 3
